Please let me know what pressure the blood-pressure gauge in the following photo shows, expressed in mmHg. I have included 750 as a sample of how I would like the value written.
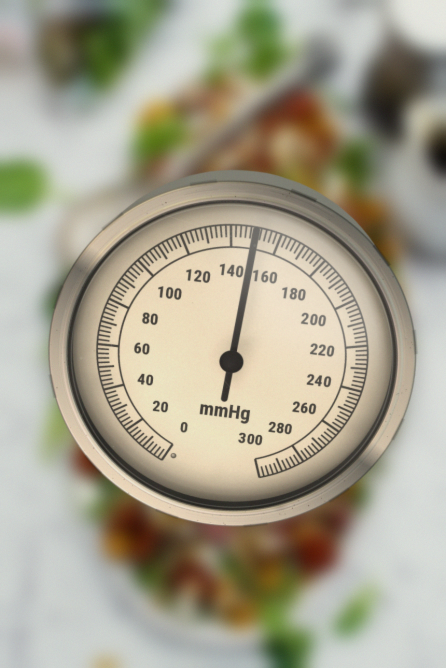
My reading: 150
